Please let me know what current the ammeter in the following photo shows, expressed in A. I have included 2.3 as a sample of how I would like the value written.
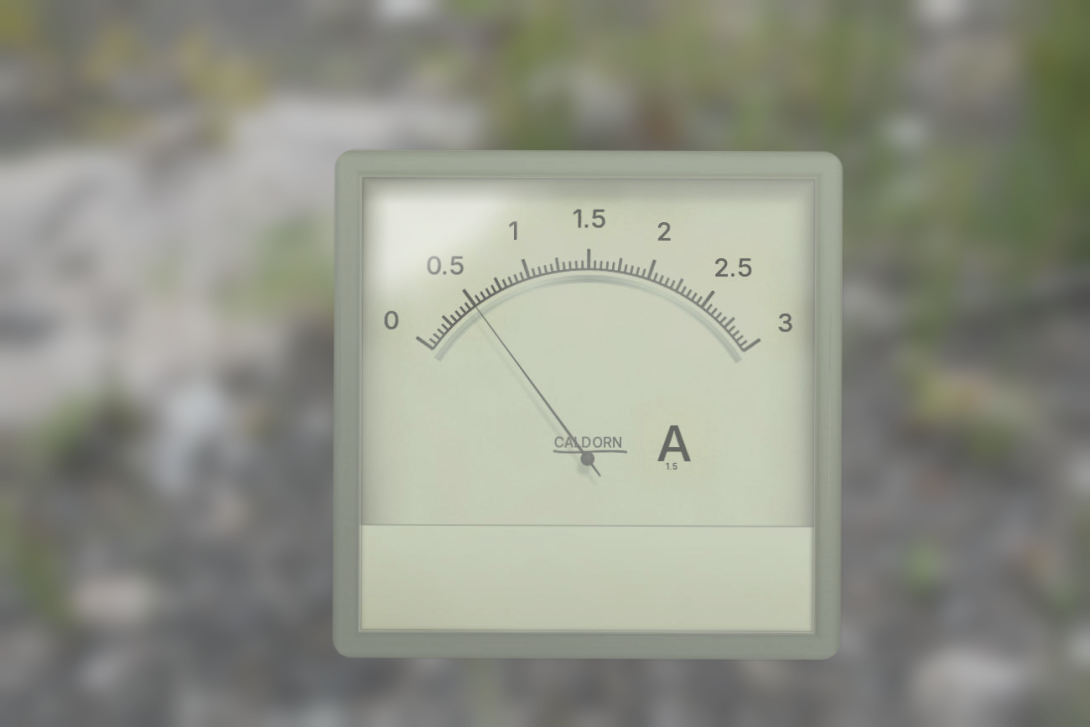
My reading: 0.5
